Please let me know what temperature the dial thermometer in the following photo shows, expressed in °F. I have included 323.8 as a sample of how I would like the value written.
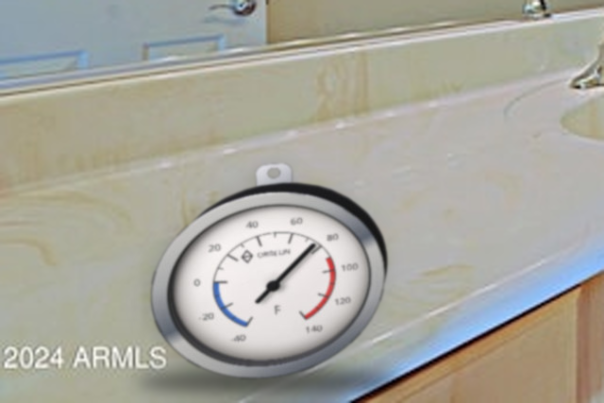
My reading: 75
